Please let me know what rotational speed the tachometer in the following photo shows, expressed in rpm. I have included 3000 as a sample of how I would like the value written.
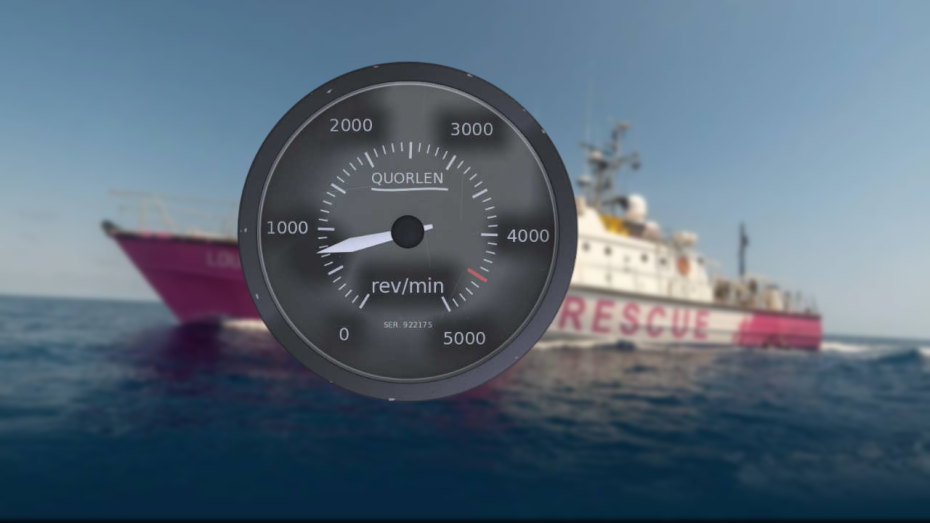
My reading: 750
